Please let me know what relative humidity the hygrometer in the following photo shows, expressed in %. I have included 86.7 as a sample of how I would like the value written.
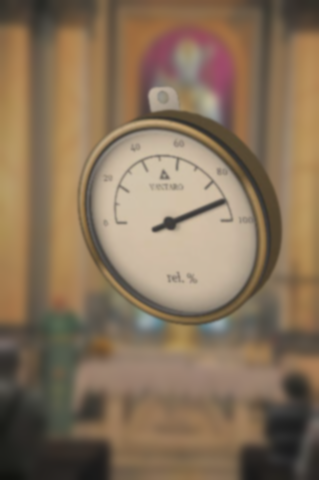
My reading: 90
